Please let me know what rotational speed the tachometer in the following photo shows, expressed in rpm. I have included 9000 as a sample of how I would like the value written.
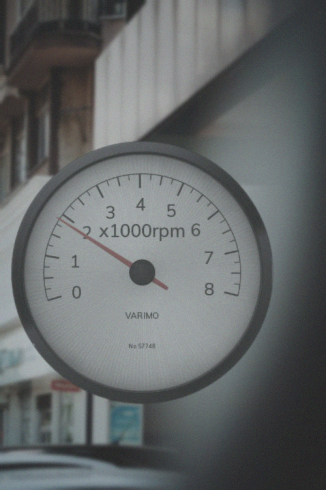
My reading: 1875
